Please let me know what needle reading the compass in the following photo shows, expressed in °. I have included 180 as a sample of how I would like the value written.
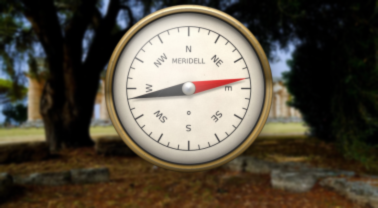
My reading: 80
